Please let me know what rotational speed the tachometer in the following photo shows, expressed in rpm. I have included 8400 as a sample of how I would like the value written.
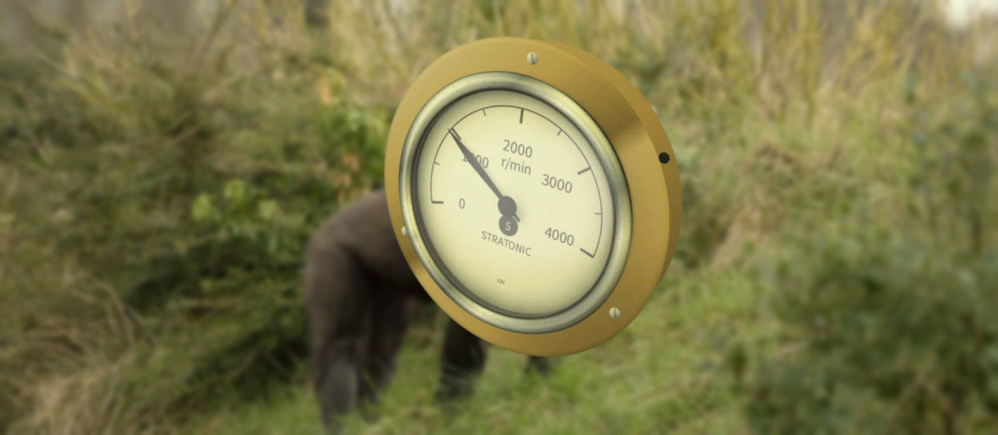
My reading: 1000
